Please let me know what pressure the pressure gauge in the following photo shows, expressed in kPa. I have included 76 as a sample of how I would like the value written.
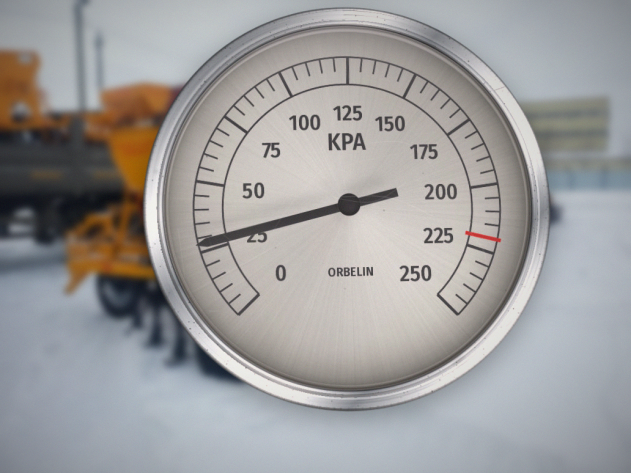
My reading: 27.5
